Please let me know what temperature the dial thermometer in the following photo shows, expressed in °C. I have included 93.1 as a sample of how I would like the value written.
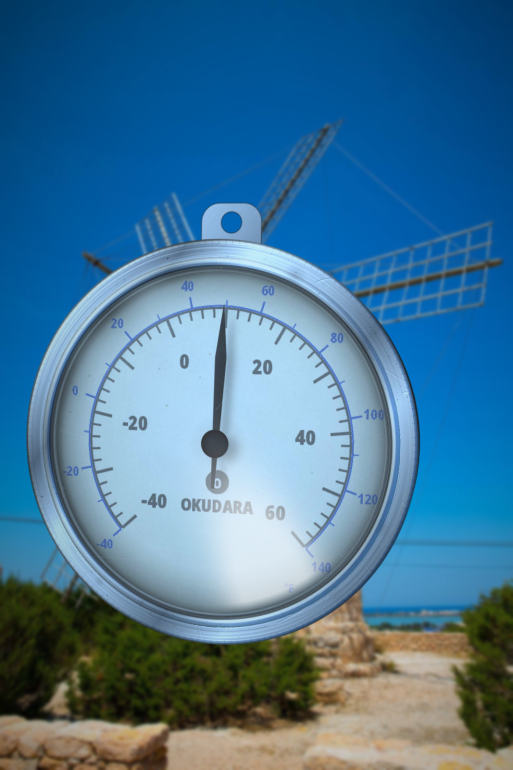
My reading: 10
